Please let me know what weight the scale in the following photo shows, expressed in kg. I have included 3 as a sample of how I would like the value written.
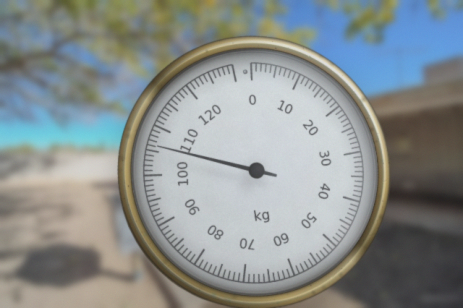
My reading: 106
